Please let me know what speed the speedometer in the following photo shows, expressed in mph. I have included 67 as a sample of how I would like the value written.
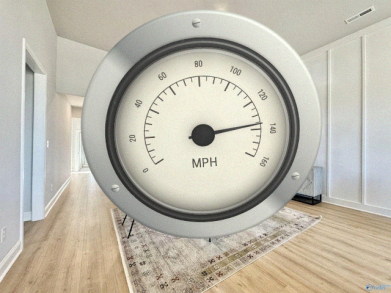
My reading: 135
